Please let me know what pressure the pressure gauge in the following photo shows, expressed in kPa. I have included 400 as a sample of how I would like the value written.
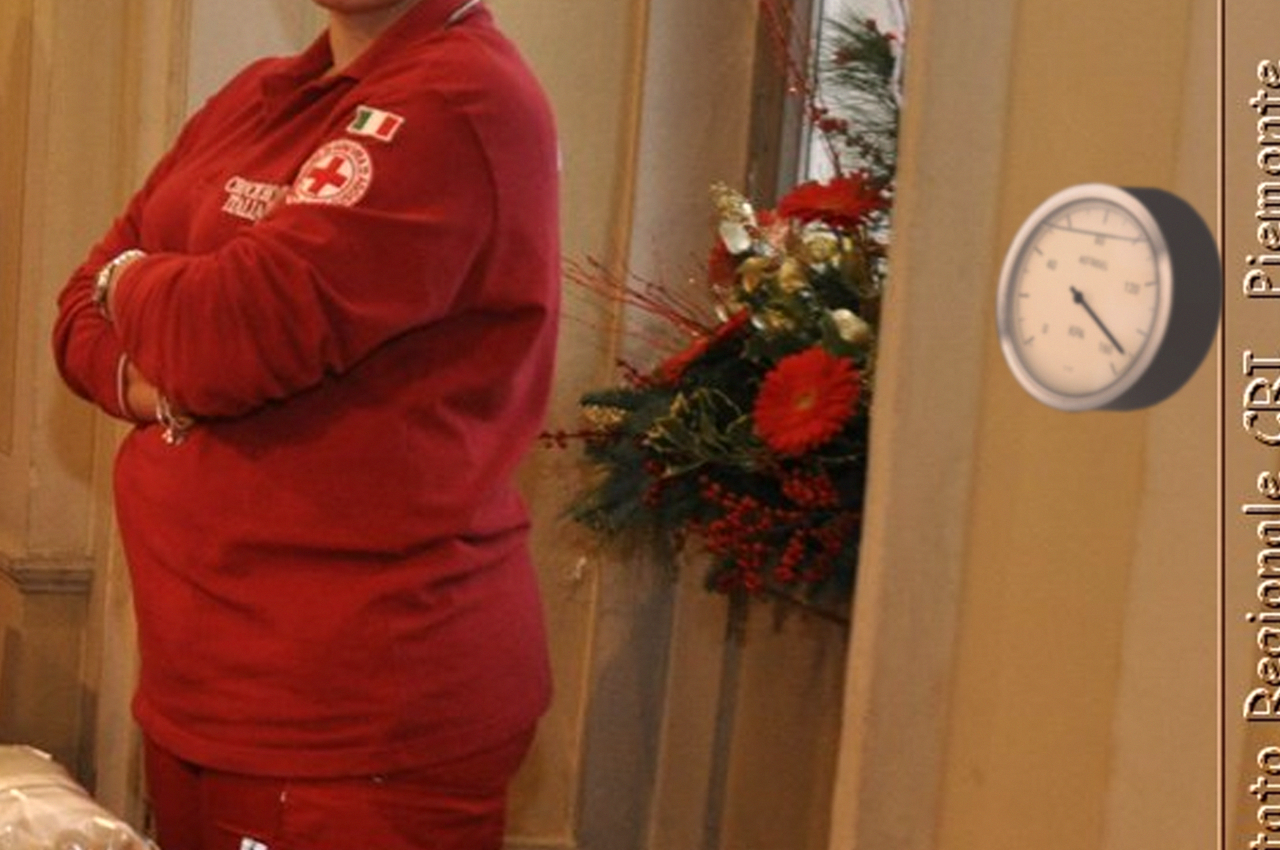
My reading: 150
